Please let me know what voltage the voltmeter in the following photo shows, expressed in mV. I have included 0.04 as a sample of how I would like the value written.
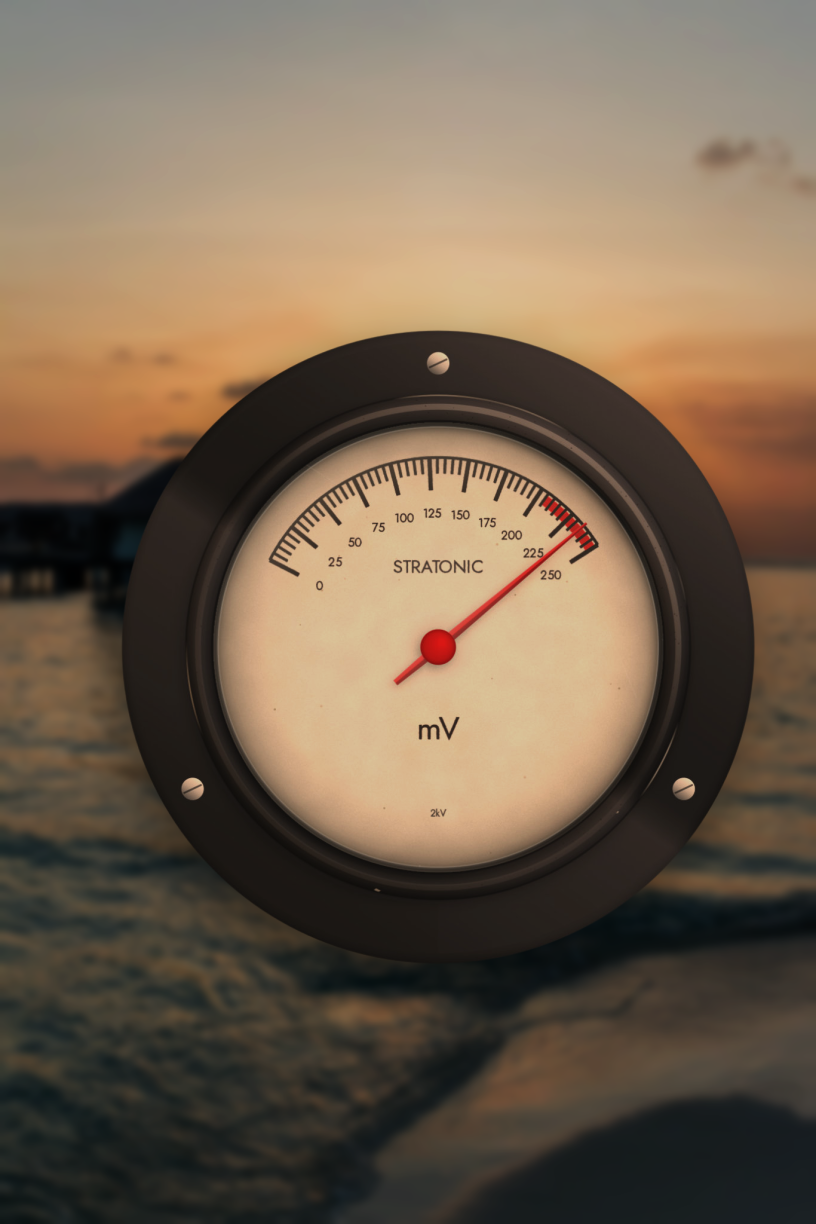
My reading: 235
